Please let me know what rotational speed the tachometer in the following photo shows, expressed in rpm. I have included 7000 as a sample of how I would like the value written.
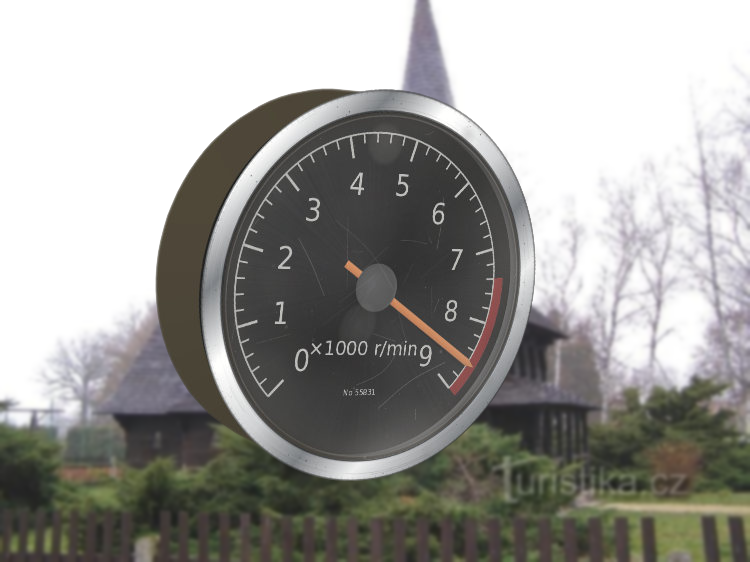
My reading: 8600
